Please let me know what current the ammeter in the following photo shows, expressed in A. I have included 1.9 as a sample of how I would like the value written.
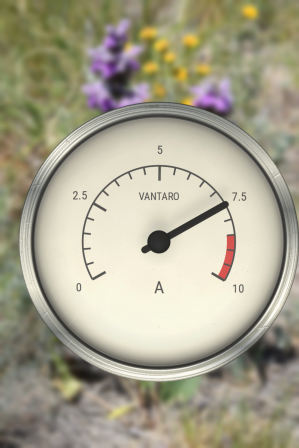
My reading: 7.5
